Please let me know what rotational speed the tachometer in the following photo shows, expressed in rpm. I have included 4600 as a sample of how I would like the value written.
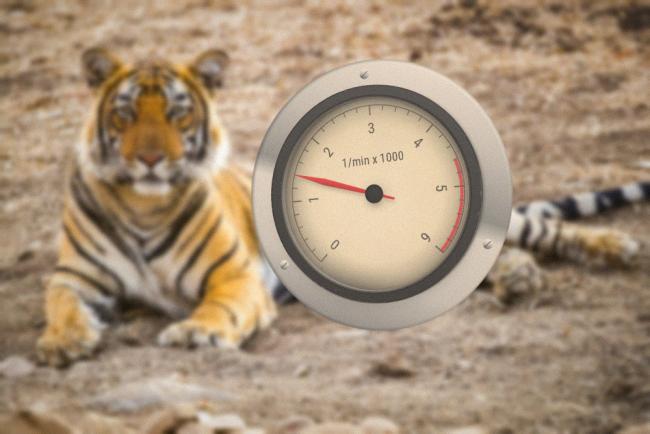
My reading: 1400
